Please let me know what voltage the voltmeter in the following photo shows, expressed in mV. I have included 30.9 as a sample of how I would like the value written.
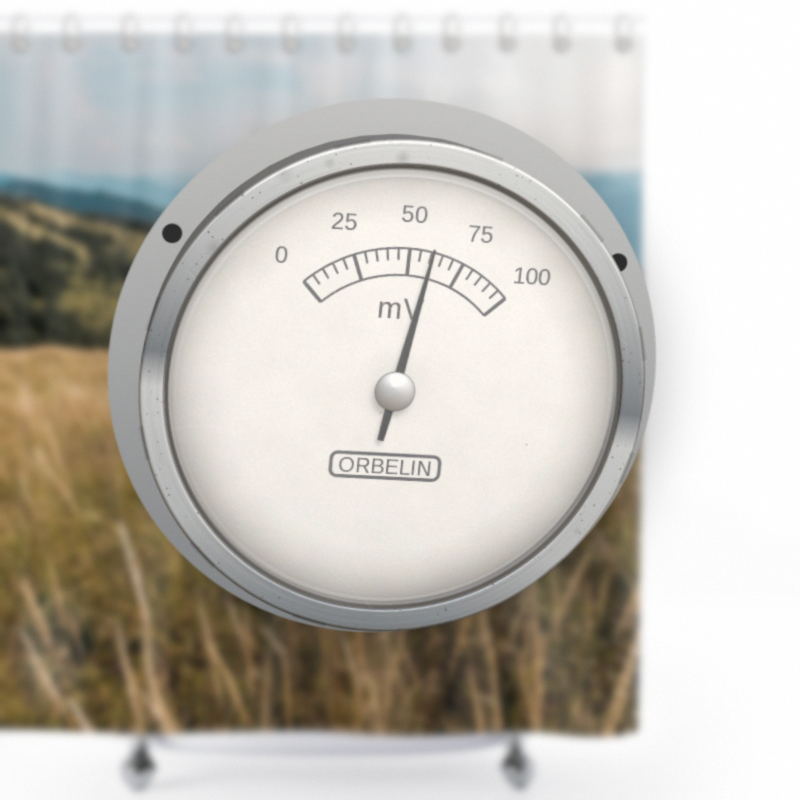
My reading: 60
